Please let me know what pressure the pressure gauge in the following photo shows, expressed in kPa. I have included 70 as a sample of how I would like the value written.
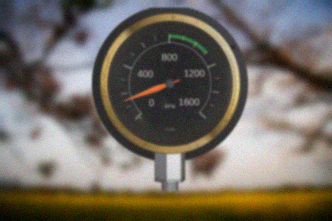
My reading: 150
